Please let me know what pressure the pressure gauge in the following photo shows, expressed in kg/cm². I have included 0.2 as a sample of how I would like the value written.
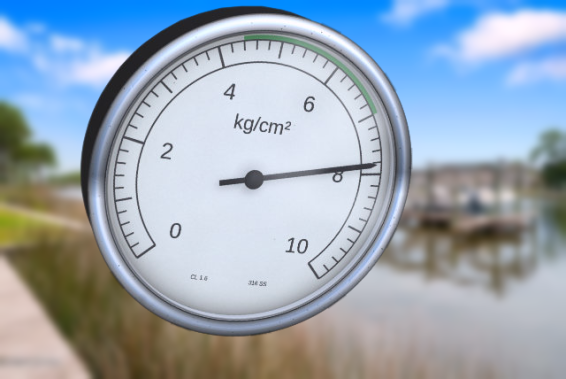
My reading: 7.8
